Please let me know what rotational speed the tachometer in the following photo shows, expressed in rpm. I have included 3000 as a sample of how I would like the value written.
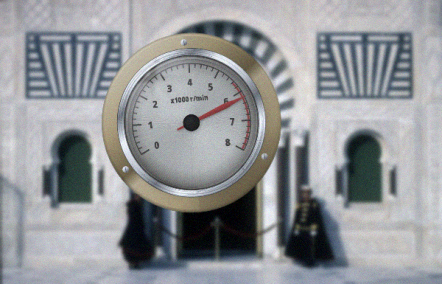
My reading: 6200
